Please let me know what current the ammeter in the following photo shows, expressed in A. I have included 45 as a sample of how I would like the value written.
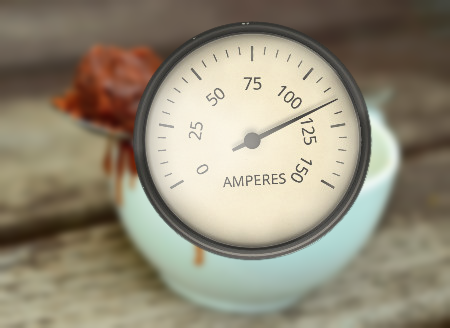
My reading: 115
